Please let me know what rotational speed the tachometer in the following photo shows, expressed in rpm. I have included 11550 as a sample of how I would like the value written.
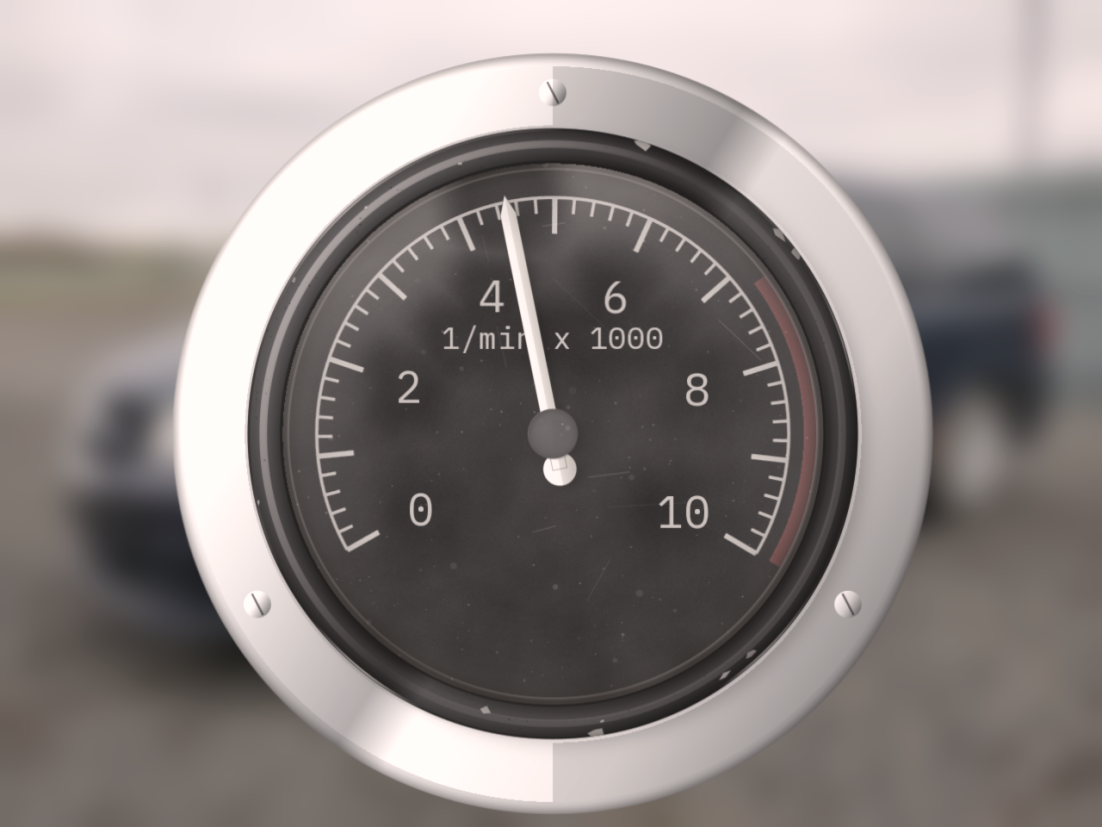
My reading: 4500
